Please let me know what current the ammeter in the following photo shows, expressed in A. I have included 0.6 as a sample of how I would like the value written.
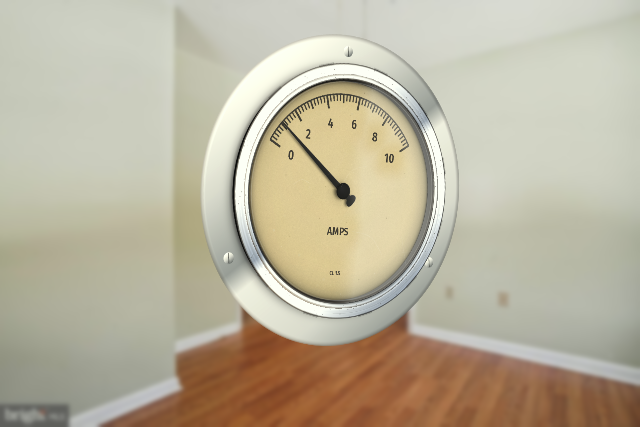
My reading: 1
